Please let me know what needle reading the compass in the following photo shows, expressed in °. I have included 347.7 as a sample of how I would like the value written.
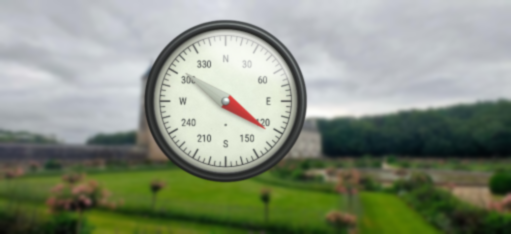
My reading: 125
